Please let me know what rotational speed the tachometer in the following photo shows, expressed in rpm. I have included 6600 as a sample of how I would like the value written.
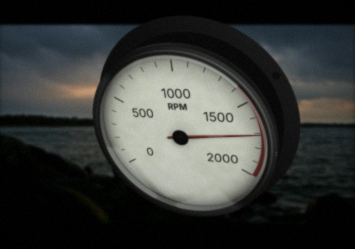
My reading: 1700
